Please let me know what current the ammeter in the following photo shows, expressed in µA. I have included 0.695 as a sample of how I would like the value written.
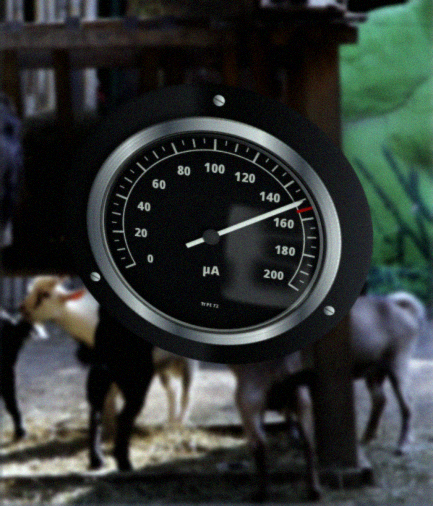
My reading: 150
